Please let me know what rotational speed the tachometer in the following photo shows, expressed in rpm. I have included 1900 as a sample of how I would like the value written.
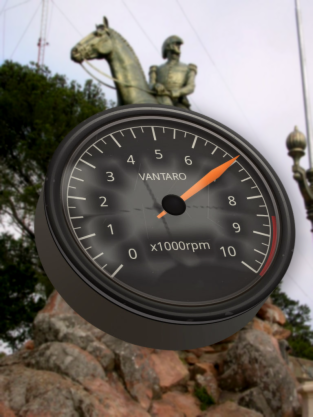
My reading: 7000
